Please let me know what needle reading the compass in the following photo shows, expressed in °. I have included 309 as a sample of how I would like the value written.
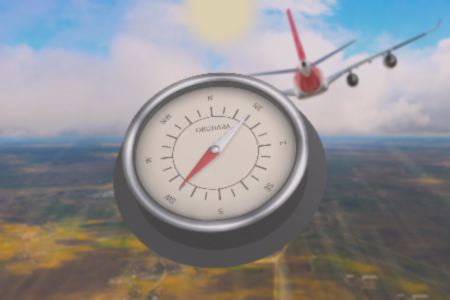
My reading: 225
